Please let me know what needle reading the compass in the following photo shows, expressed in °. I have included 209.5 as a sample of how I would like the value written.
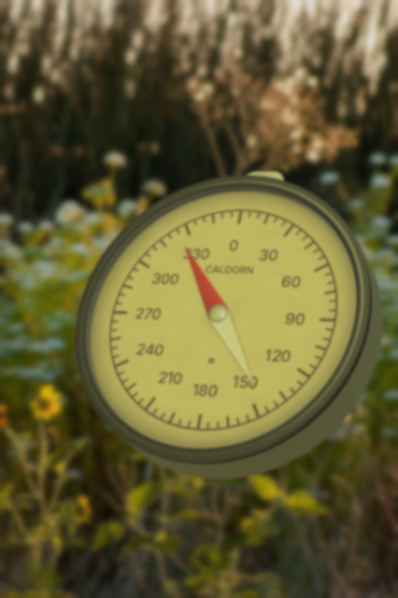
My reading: 325
